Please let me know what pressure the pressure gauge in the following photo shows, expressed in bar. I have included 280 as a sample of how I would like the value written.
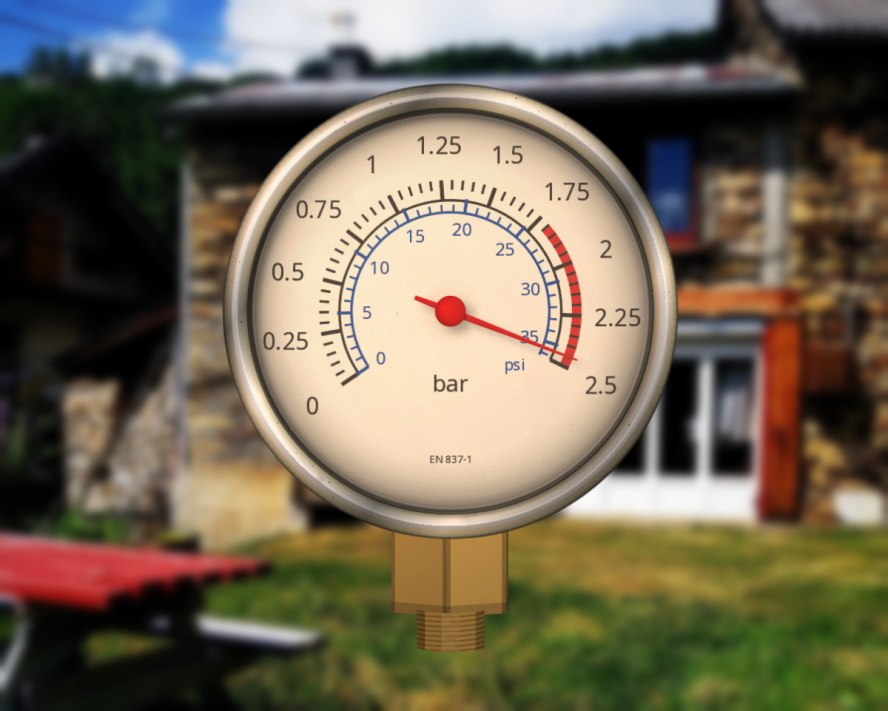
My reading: 2.45
